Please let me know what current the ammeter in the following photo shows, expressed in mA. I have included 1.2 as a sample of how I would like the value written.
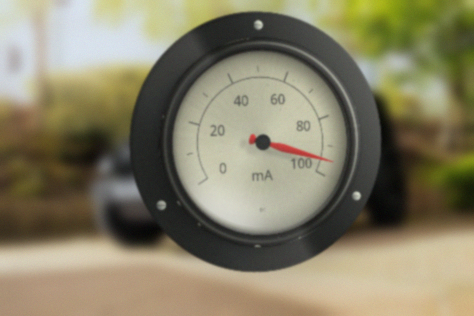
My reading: 95
